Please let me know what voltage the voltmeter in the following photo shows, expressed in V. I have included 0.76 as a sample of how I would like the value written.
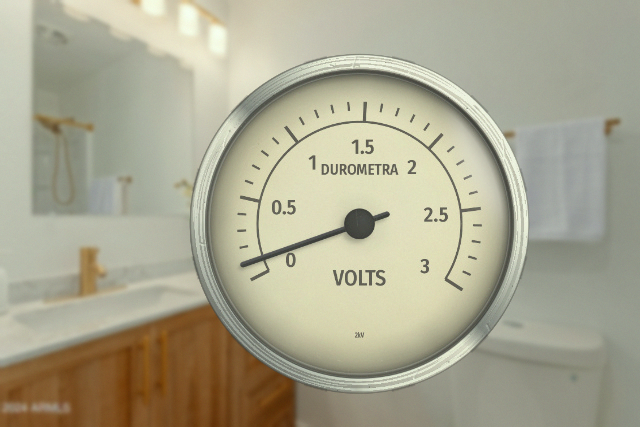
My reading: 0.1
